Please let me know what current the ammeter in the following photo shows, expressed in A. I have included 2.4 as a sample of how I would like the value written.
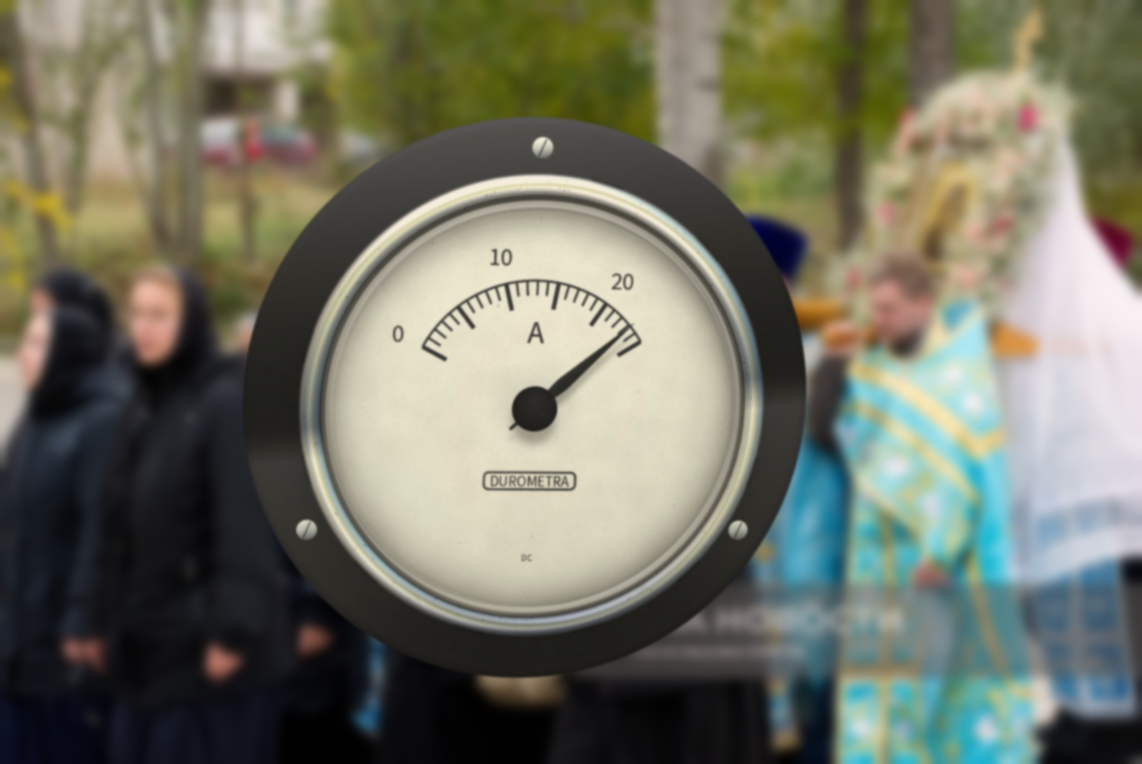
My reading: 23
